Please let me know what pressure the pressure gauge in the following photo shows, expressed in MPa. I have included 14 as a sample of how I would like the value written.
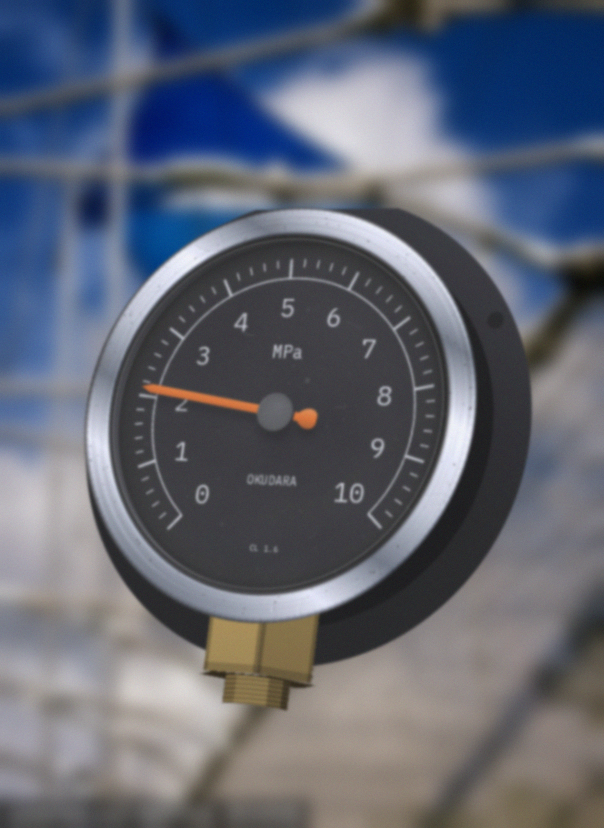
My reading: 2.1
